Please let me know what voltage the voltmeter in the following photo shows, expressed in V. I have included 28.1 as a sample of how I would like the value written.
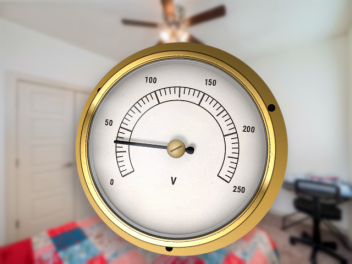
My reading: 35
